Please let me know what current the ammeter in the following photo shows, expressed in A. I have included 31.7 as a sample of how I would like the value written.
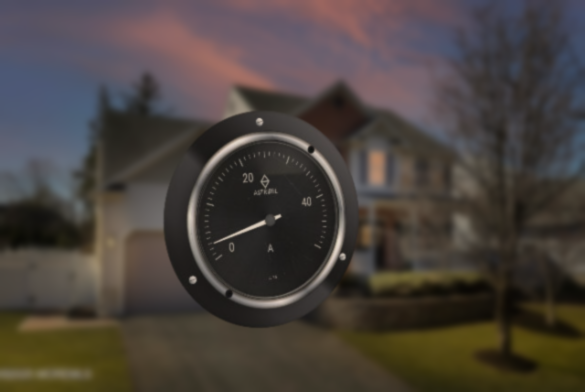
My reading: 3
